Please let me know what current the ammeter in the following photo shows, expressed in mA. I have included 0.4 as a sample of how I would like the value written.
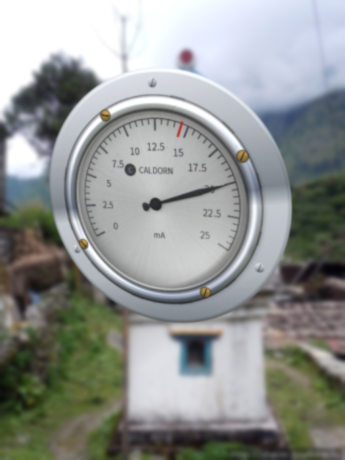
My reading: 20
